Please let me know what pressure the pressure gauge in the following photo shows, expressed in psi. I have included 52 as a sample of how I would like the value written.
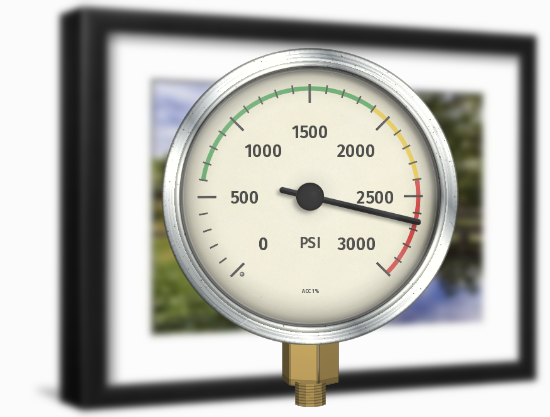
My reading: 2650
